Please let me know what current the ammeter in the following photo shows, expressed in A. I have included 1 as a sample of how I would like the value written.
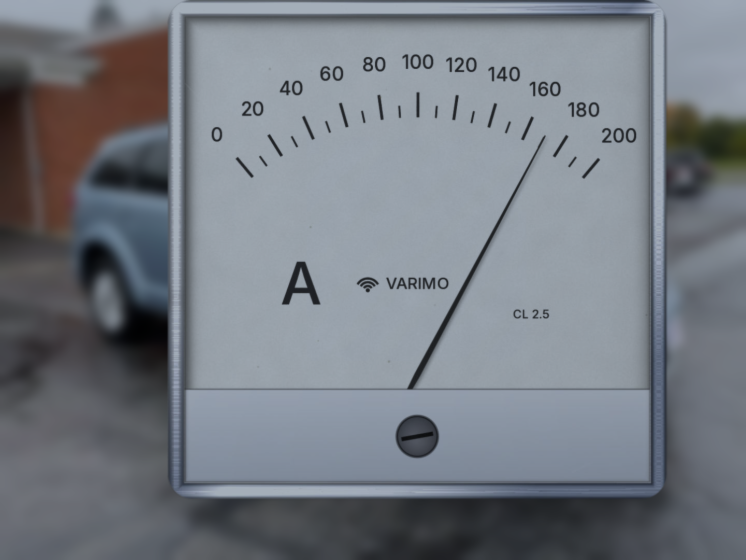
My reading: 170
